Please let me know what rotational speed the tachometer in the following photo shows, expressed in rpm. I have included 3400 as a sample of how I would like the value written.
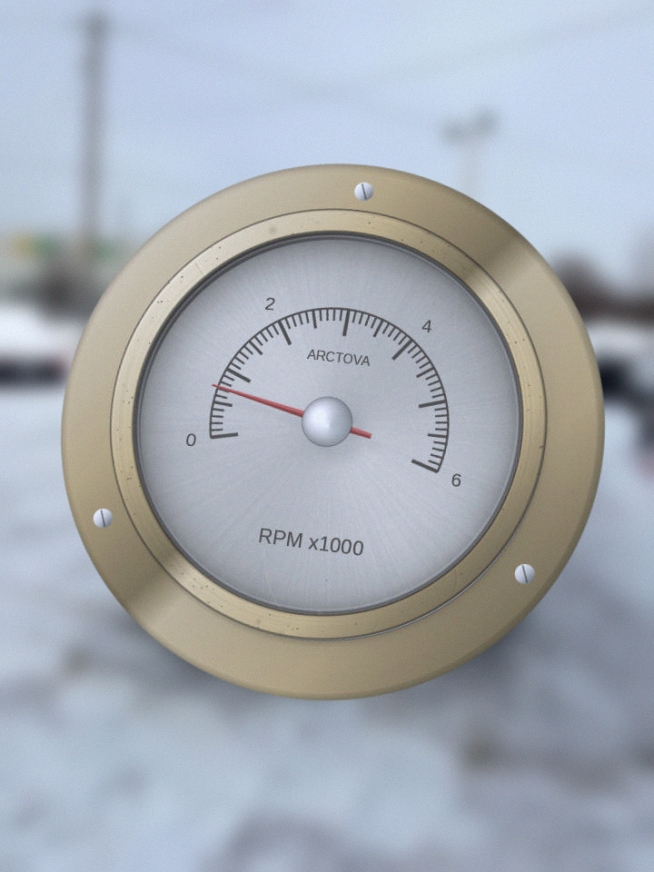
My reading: 700
